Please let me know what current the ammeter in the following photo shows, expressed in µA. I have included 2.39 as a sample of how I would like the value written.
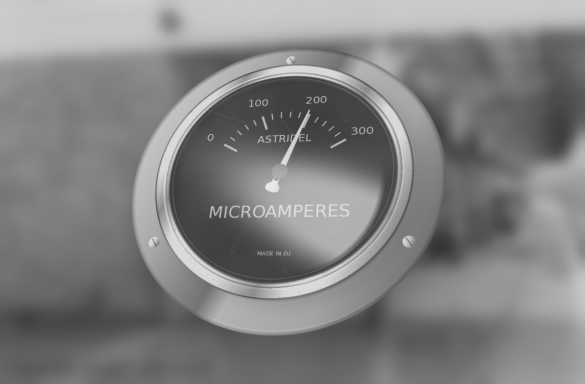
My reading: 200
